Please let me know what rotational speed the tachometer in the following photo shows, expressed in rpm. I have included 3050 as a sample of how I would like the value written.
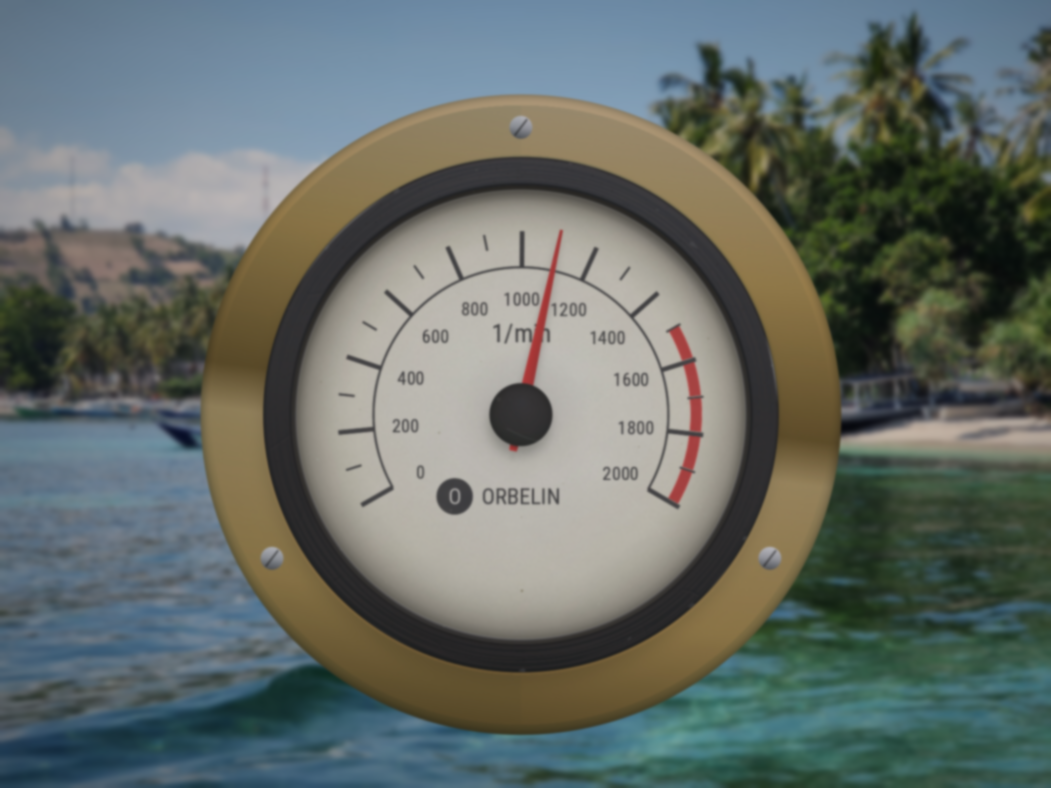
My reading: 1100
